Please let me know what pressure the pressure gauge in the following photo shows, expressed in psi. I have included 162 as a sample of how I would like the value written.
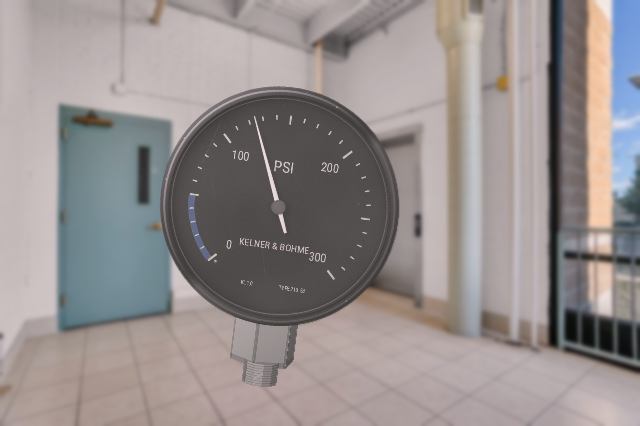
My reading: 125
